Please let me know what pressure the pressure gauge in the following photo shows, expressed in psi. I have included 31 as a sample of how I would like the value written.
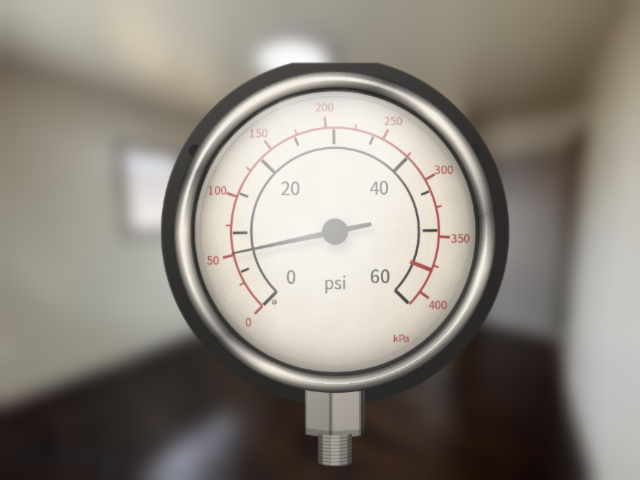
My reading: 7.5
